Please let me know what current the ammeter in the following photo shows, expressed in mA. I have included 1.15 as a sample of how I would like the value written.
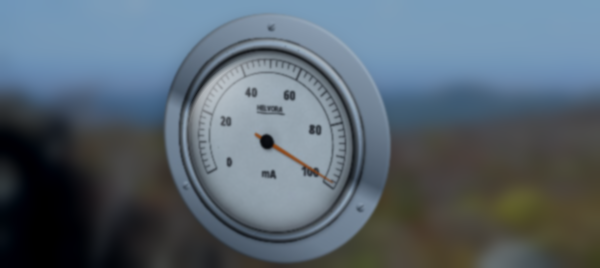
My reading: 98
